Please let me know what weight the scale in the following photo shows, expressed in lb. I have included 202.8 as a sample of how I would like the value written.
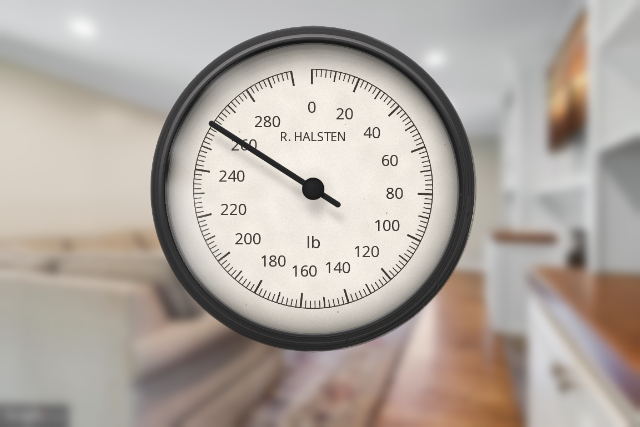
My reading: 260
